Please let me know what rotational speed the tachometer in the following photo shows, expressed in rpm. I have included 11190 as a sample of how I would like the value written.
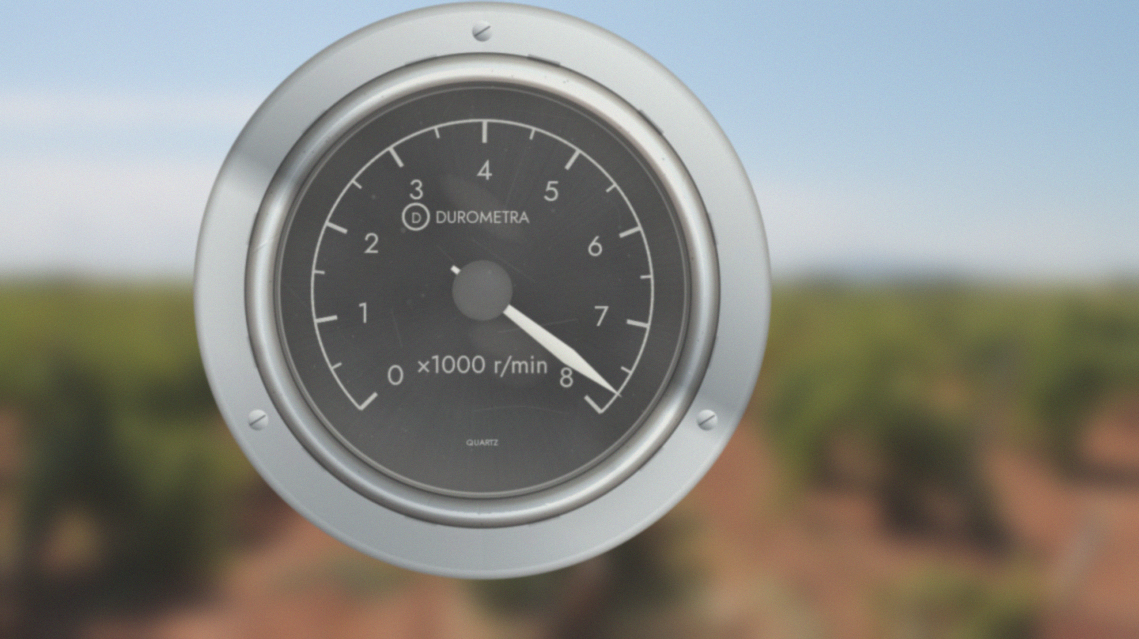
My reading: 7750
